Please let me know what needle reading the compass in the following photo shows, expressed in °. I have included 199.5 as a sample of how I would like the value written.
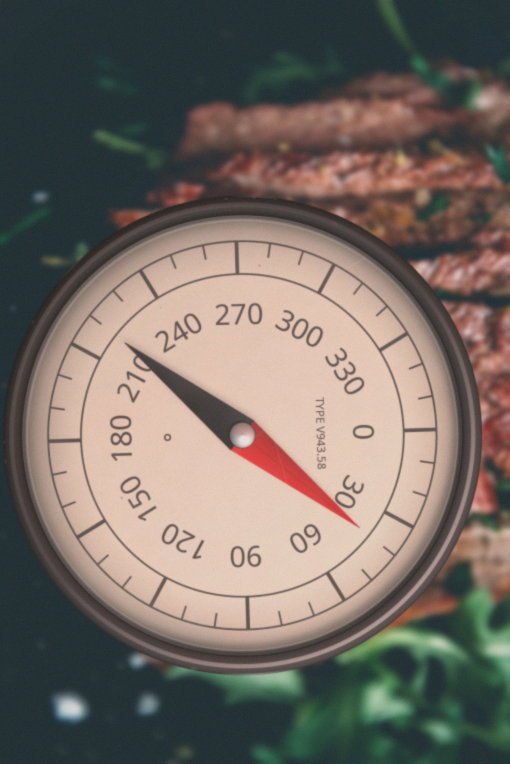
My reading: 40
